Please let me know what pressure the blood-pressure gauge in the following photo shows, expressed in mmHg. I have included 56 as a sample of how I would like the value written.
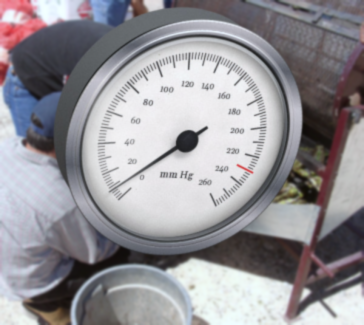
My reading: 10
